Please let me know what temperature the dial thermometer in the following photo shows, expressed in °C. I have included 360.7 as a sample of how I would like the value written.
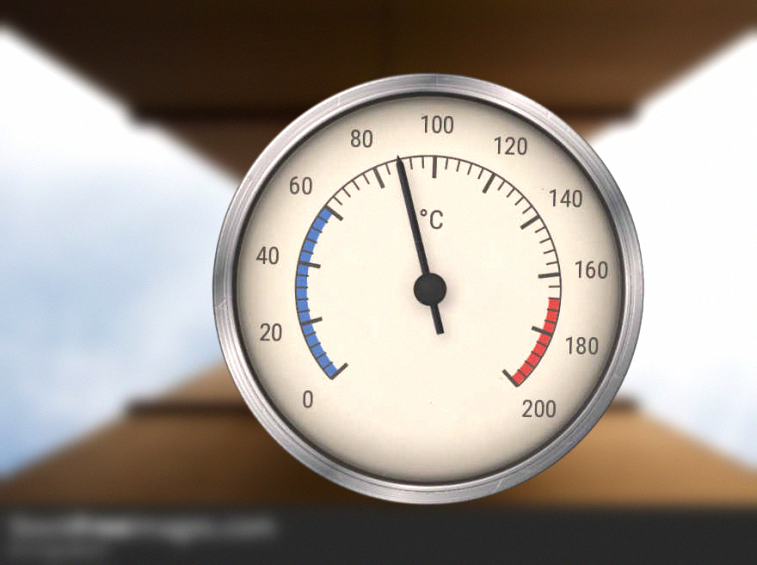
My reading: 88
